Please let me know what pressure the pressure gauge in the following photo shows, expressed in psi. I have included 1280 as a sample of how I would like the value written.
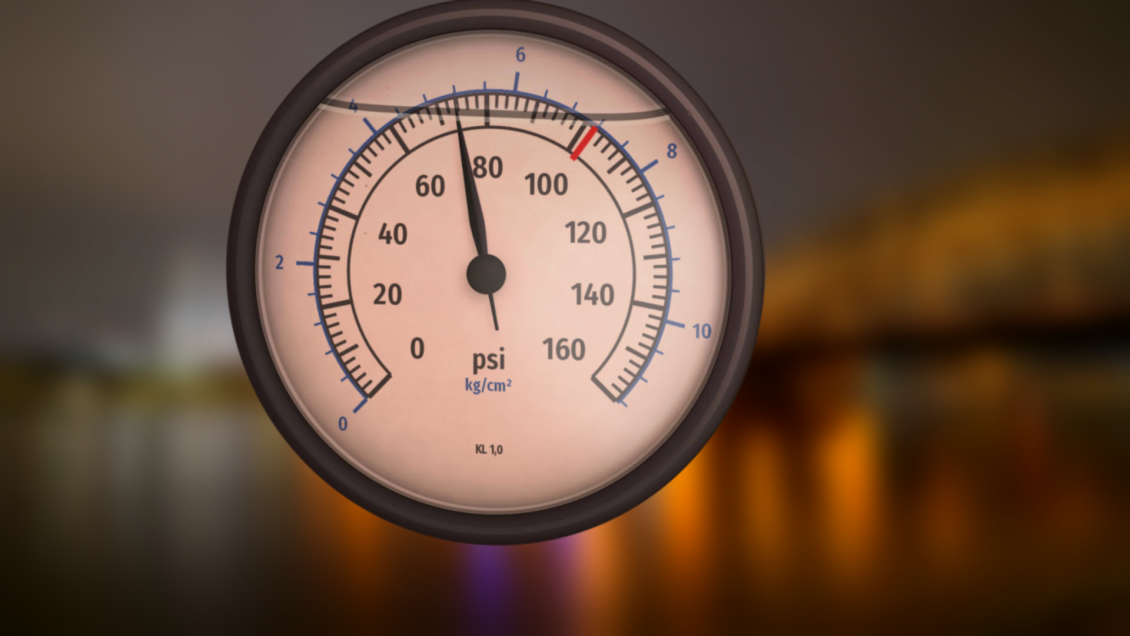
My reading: 74
